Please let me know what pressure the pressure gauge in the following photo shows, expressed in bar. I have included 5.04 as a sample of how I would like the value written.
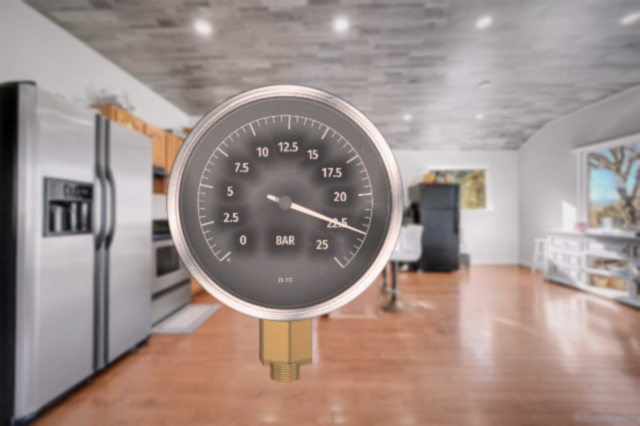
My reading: 22.5
